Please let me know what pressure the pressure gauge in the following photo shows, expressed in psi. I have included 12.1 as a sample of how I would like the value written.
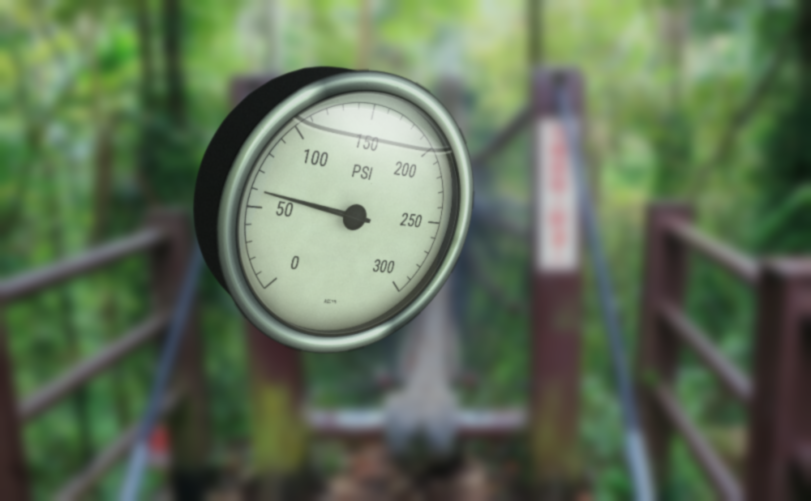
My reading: 60
